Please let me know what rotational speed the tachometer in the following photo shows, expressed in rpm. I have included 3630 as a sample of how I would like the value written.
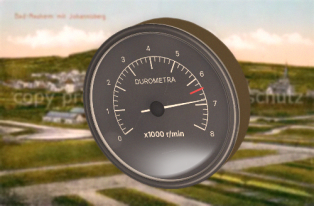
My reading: 6800
